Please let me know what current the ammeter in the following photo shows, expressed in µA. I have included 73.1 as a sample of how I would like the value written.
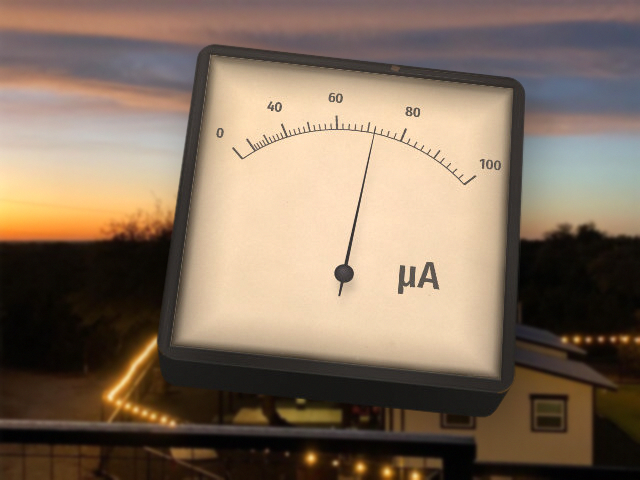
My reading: 72
